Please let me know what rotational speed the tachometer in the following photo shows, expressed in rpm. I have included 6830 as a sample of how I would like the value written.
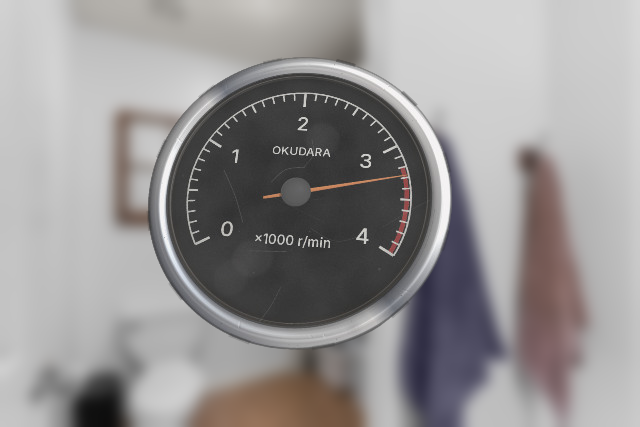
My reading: 3300
